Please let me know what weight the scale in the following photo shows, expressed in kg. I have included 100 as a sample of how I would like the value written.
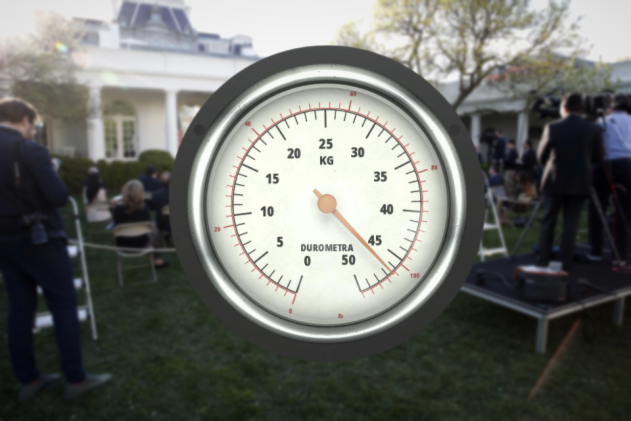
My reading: 46.5
